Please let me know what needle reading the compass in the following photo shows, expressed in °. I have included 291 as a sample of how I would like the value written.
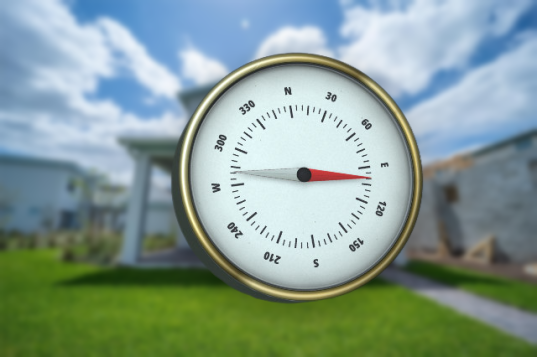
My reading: 100
